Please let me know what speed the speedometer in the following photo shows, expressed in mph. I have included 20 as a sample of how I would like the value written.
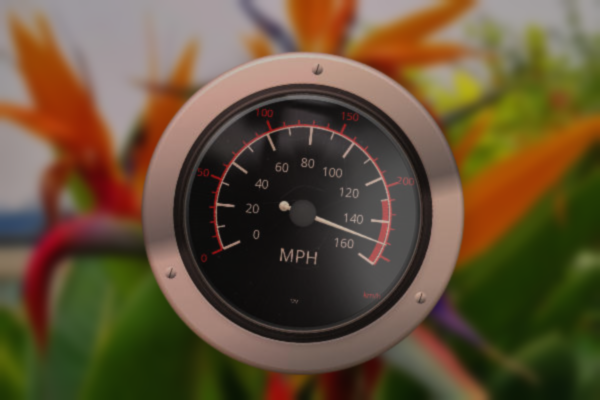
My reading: 150
